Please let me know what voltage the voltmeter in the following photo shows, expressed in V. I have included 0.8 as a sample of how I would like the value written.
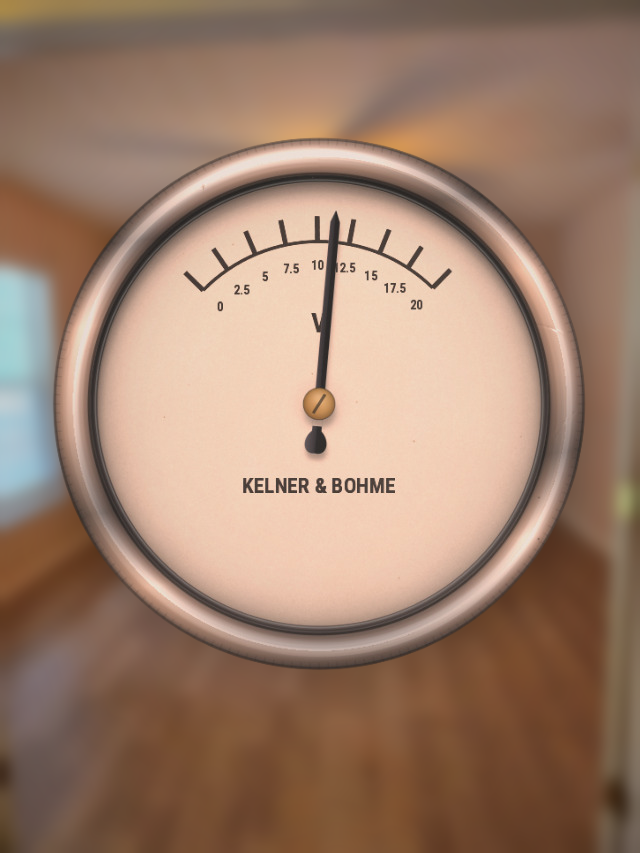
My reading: 11.25
